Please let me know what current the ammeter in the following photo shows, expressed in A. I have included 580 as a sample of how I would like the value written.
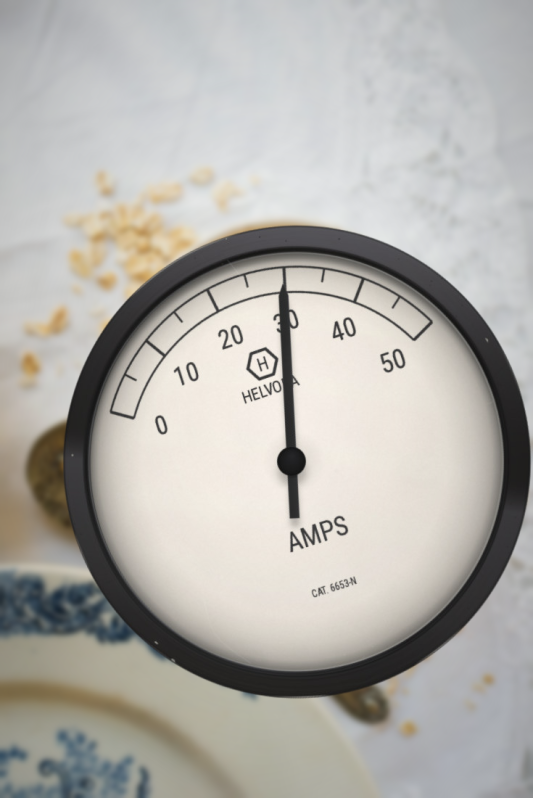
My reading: 30
